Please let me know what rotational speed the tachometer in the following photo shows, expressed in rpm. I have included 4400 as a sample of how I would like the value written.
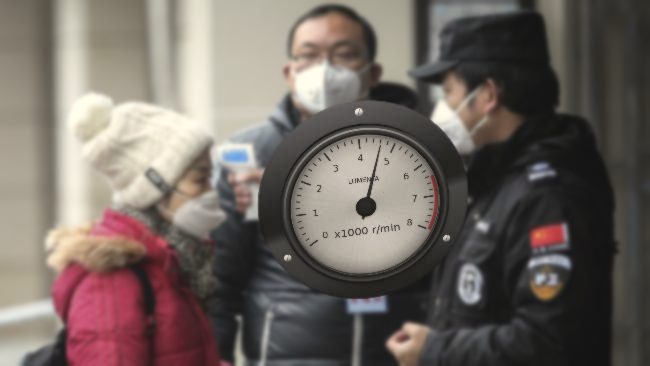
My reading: 4600
